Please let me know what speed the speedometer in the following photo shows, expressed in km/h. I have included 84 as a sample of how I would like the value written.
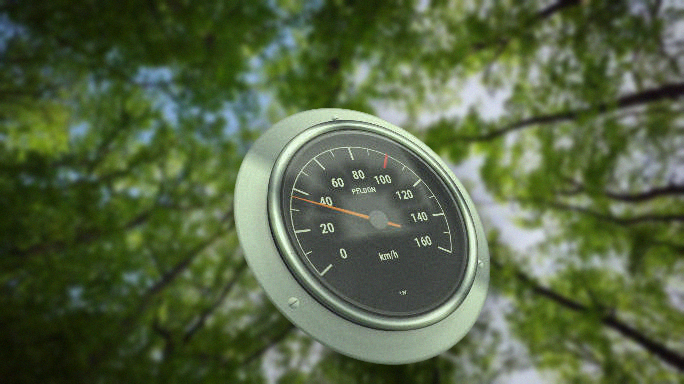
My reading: 35
